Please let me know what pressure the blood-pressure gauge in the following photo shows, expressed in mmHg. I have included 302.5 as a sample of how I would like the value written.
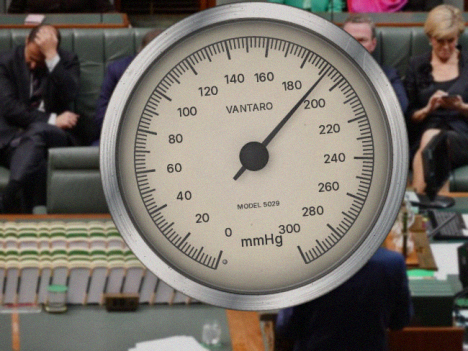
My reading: 192
